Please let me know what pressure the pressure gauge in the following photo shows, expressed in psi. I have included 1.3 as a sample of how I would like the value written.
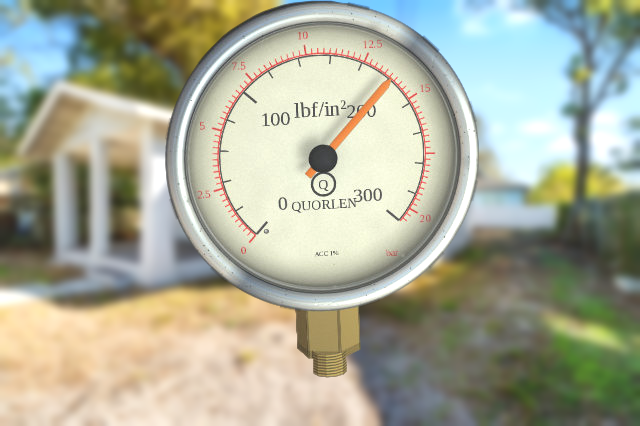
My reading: 200
